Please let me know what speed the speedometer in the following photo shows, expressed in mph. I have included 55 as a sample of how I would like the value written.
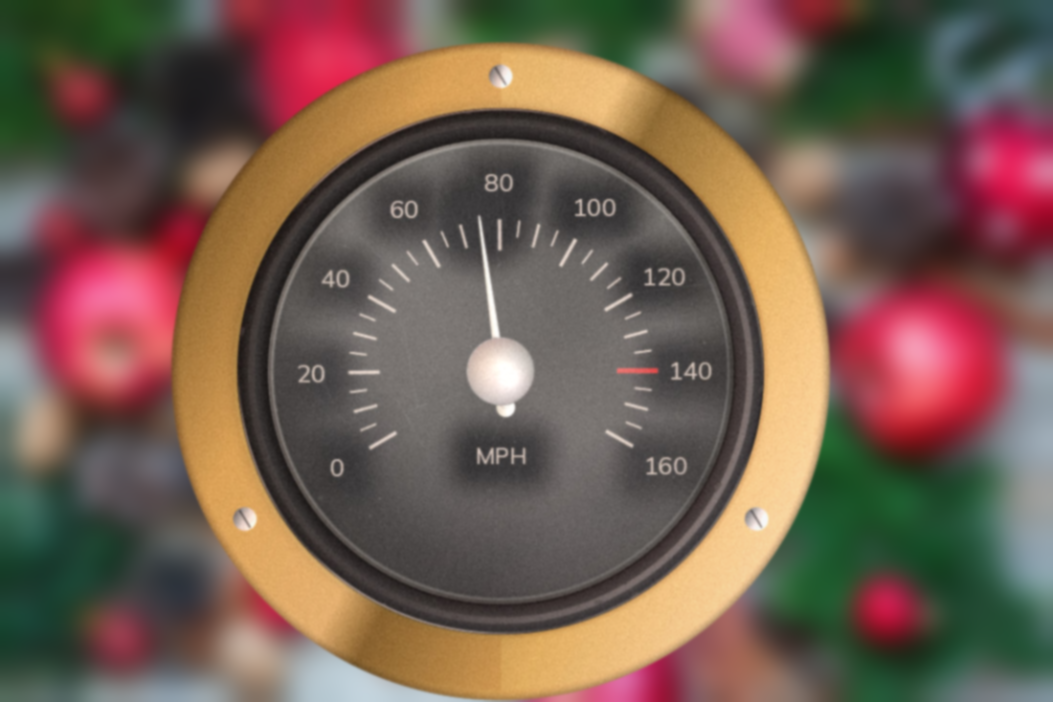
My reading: 75
